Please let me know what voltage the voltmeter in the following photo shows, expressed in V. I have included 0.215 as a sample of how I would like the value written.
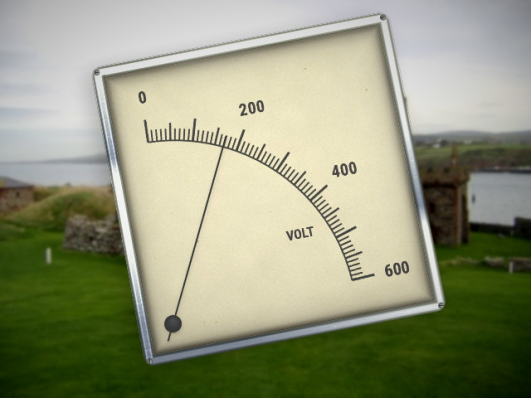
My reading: 170
